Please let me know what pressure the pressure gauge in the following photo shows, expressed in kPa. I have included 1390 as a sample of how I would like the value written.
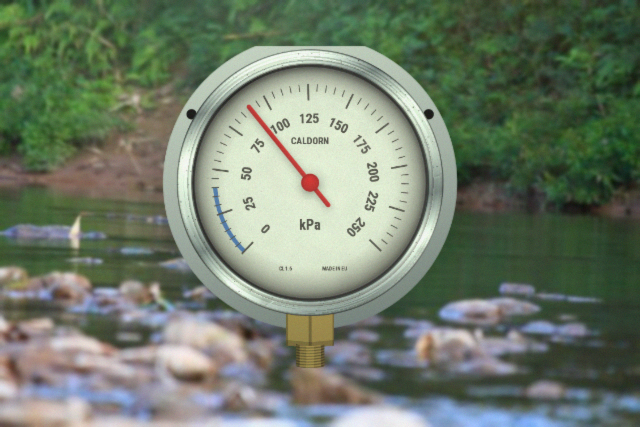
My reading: 90
